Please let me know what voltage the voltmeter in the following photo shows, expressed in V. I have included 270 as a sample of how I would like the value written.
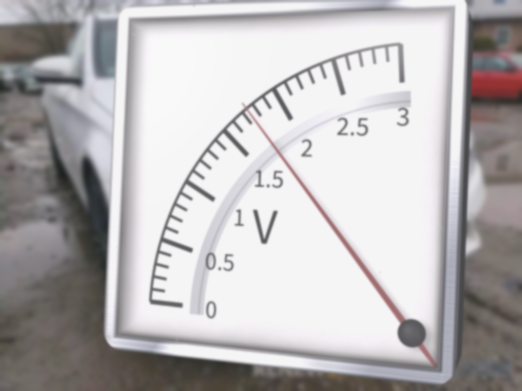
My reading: 1.75
